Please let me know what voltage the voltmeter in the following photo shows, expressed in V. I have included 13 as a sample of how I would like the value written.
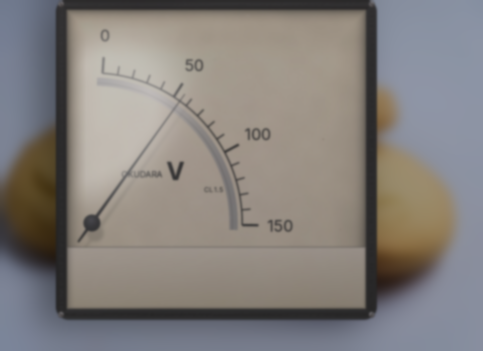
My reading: 55
